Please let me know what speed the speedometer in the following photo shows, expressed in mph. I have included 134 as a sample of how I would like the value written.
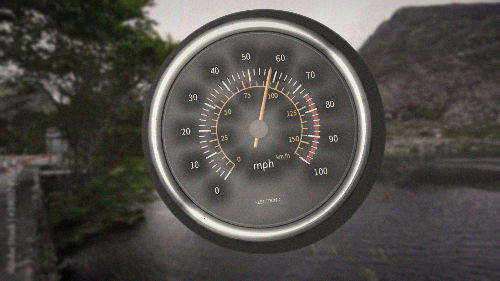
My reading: 58
